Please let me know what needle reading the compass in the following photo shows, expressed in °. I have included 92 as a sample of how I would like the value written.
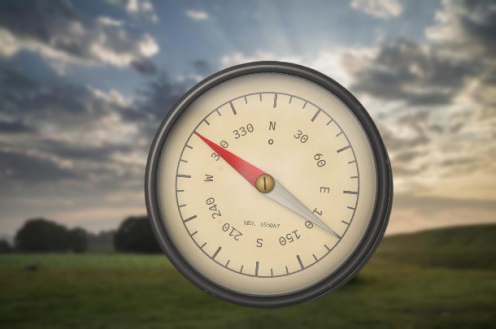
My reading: 300
